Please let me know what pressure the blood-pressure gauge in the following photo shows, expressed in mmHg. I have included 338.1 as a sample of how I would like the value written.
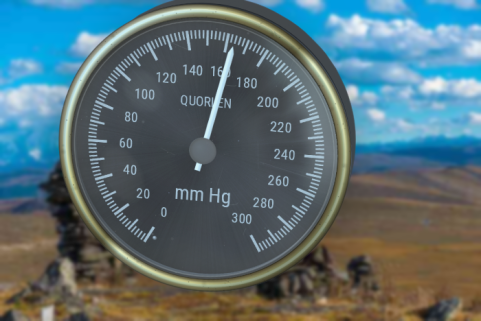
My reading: 164
